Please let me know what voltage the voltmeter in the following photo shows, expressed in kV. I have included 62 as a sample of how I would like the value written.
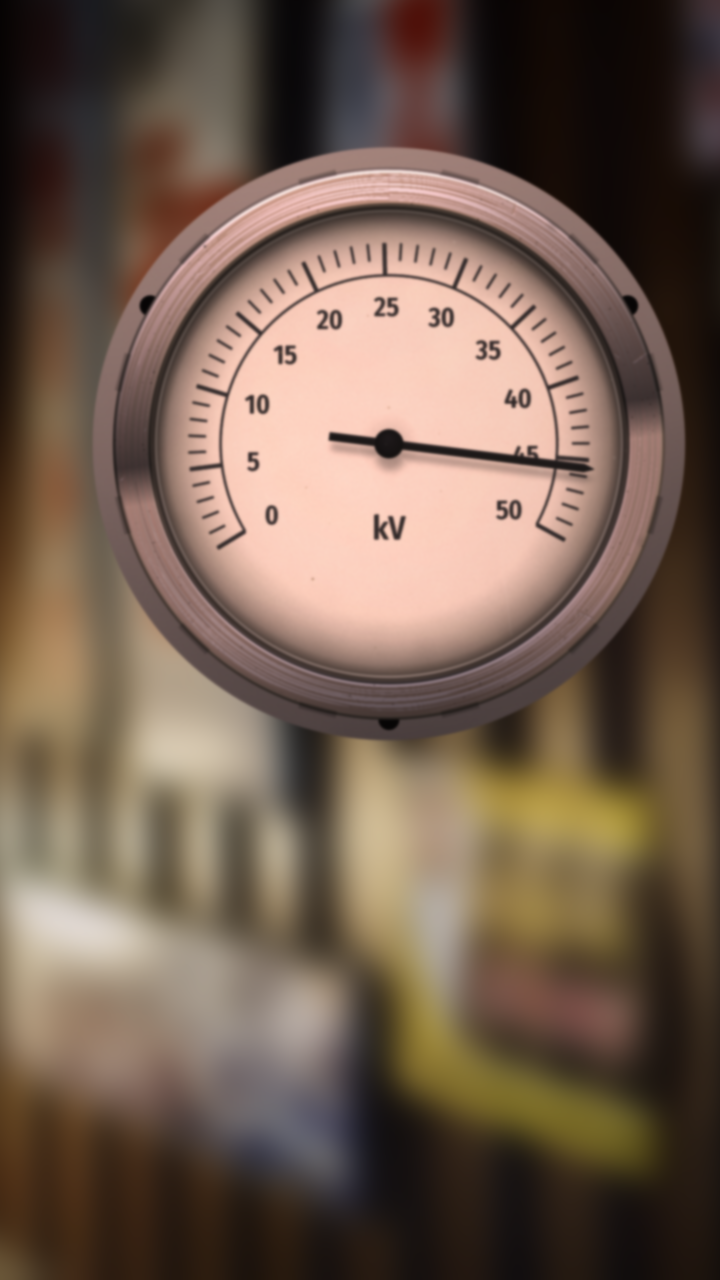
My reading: 45.5
